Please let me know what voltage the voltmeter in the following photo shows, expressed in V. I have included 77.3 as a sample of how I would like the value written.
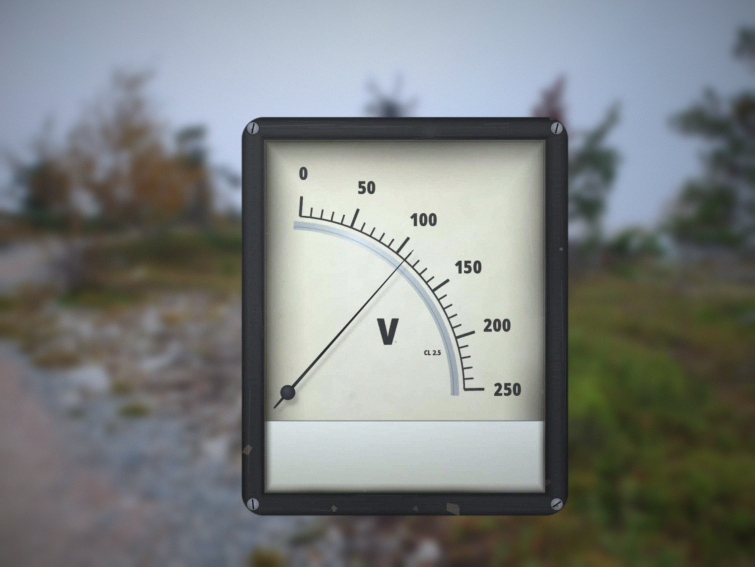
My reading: 110
